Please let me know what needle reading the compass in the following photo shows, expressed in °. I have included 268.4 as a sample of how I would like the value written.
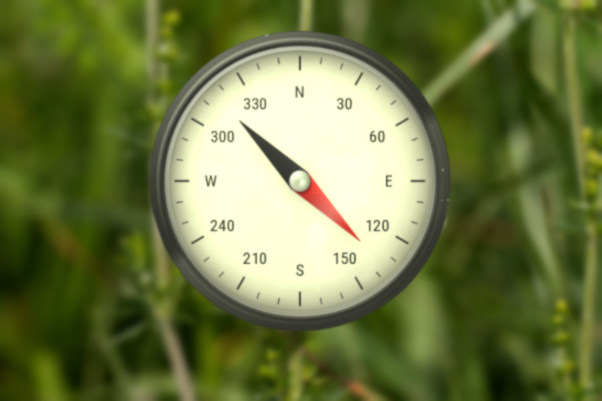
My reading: 135
